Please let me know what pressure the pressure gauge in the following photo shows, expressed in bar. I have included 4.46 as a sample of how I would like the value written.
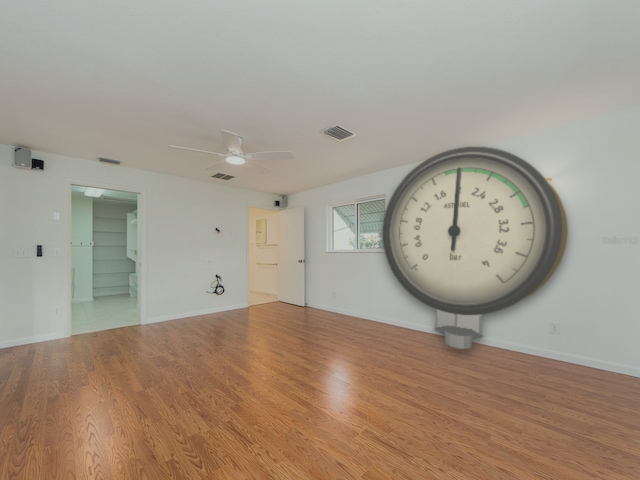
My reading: 2
